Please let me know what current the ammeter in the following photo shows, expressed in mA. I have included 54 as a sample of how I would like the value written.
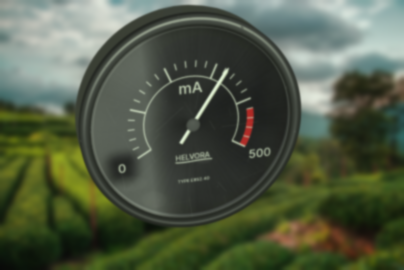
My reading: 320
